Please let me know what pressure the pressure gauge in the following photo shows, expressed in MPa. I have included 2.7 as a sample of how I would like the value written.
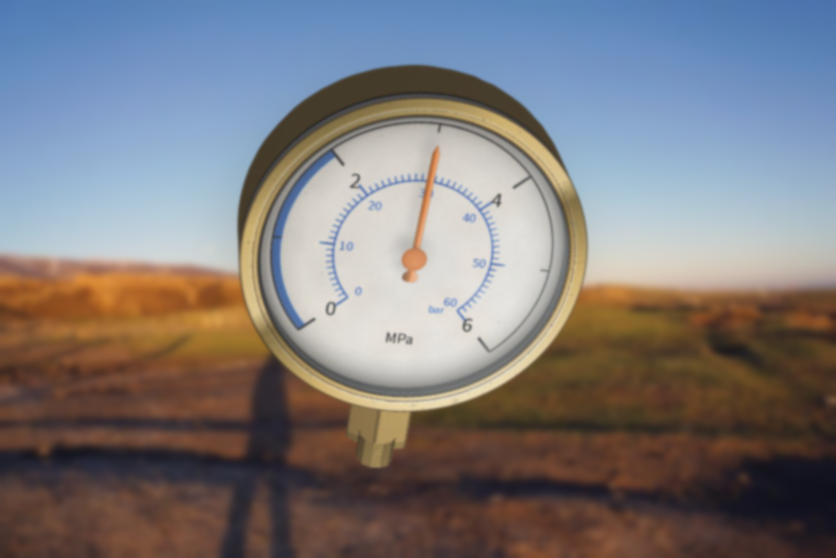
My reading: 3
